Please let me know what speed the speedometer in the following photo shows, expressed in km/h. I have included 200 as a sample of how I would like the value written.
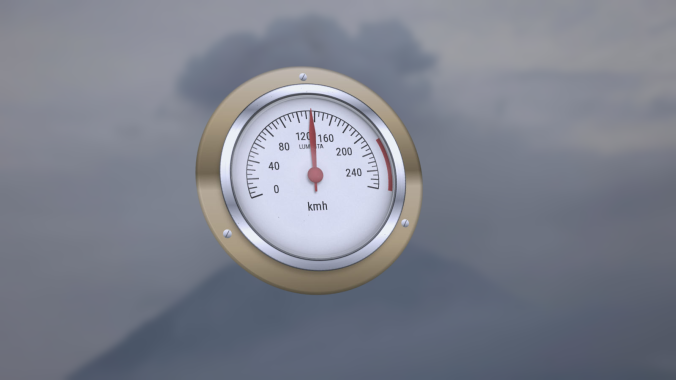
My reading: 135
